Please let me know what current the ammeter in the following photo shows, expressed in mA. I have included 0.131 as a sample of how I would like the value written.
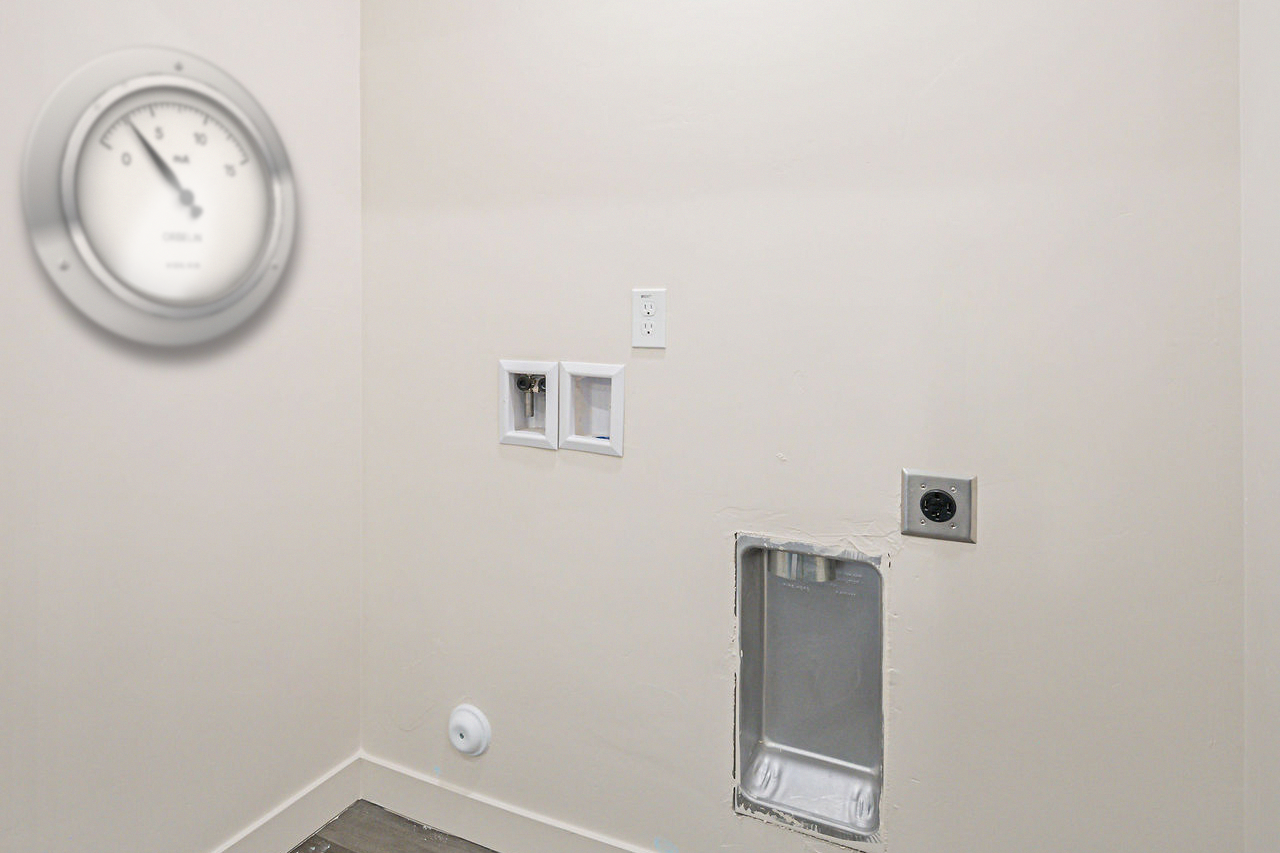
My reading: 2.5
